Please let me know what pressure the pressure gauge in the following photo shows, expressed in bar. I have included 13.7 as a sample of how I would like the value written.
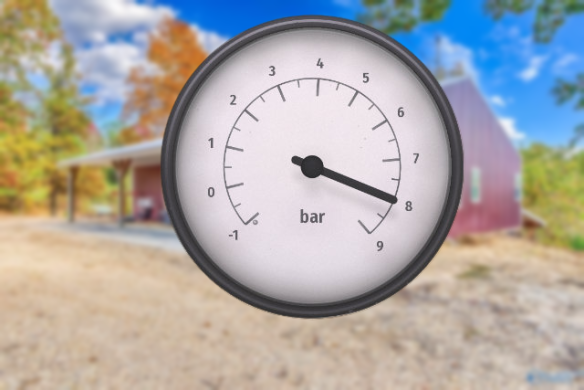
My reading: 8
